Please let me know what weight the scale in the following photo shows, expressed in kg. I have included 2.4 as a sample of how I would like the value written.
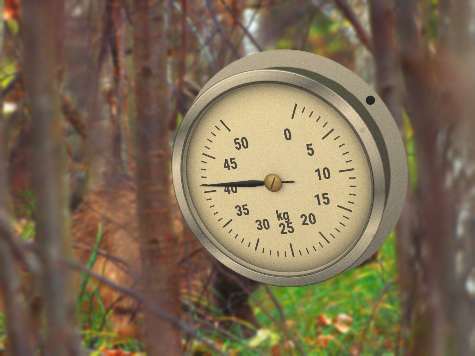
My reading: 41
